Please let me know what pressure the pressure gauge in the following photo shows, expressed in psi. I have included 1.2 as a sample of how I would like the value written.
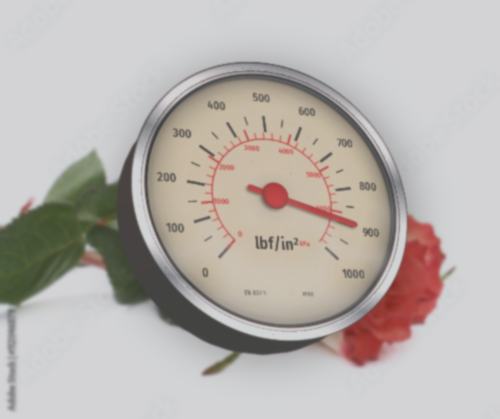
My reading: 900
